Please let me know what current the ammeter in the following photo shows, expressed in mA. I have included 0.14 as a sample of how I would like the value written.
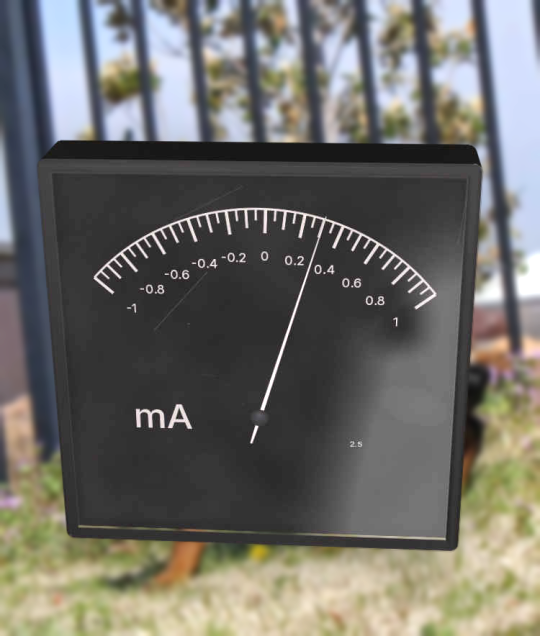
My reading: 0.3
